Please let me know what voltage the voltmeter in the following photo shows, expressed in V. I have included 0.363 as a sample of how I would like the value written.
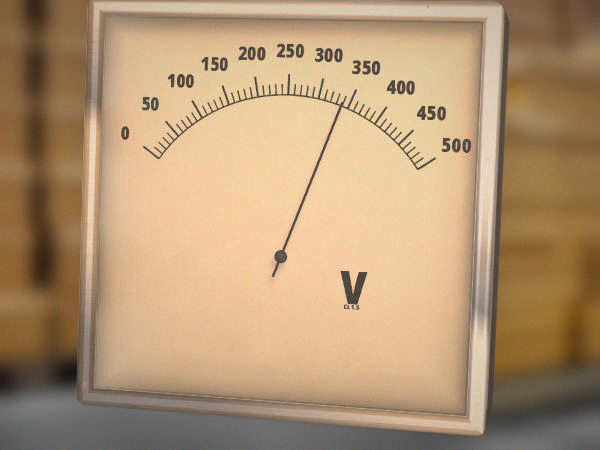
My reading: 340
